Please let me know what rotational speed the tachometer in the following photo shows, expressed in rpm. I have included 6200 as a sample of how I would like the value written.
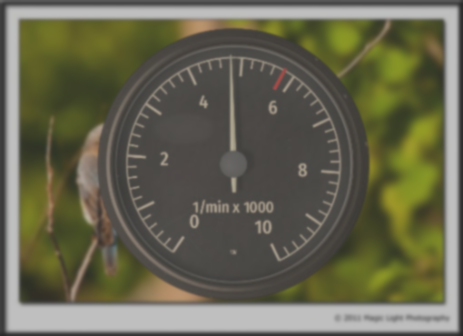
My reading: 4800
